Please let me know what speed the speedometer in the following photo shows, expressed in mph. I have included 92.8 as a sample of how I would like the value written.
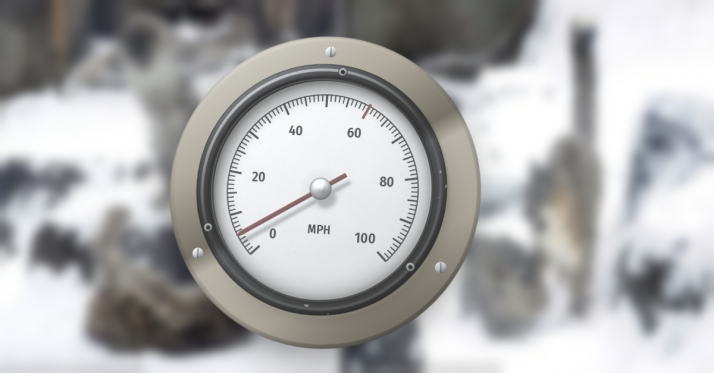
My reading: 5
